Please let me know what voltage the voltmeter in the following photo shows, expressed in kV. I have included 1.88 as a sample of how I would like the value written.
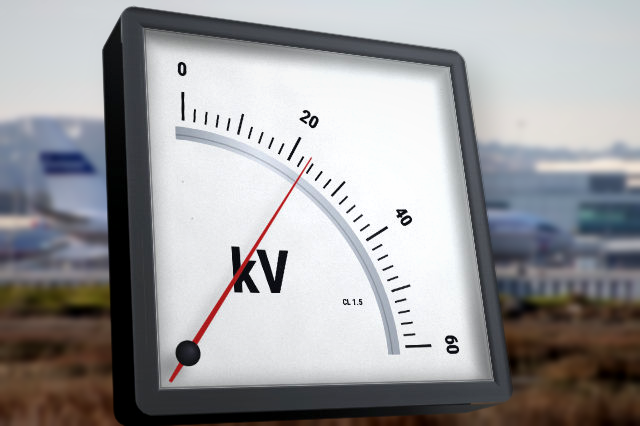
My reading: 23
